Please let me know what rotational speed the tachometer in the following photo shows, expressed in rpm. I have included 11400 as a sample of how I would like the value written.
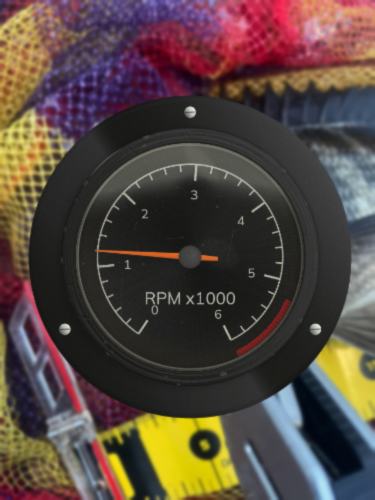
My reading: 1200
